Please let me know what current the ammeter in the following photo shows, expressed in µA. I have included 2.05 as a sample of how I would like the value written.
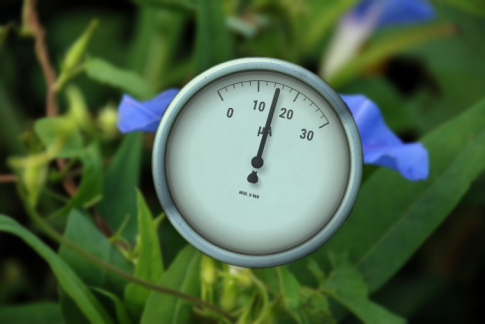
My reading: 15
